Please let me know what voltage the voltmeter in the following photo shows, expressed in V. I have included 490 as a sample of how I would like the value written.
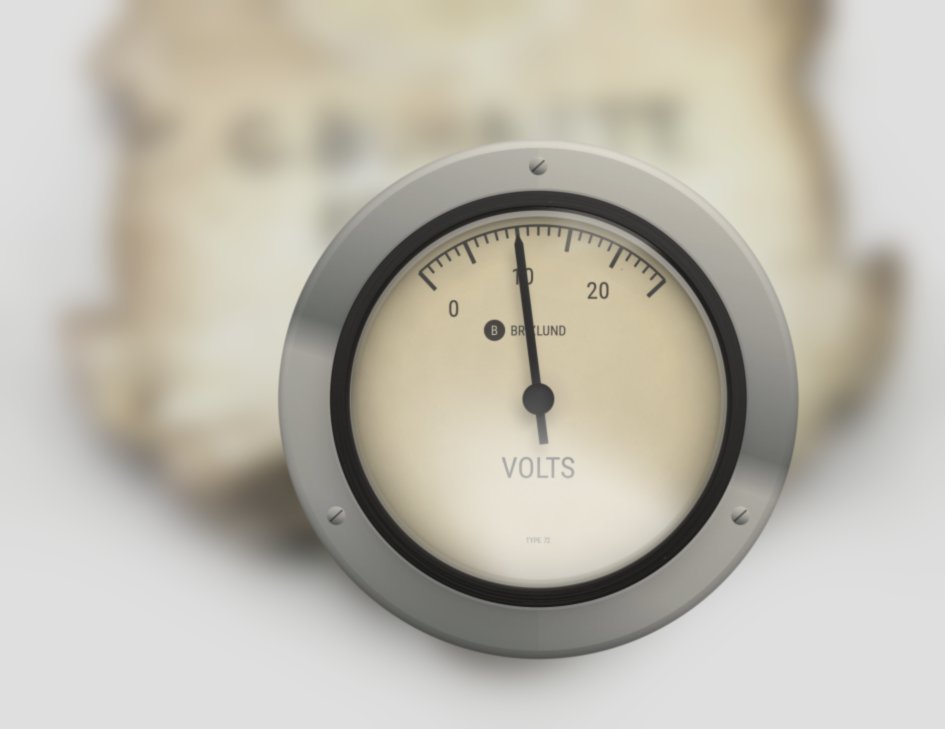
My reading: 10
